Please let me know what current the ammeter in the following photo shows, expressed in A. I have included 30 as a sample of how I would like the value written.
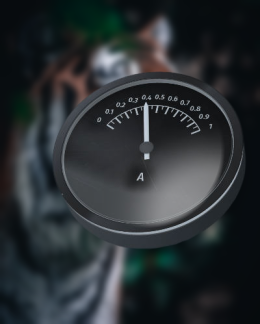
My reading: 0.4
